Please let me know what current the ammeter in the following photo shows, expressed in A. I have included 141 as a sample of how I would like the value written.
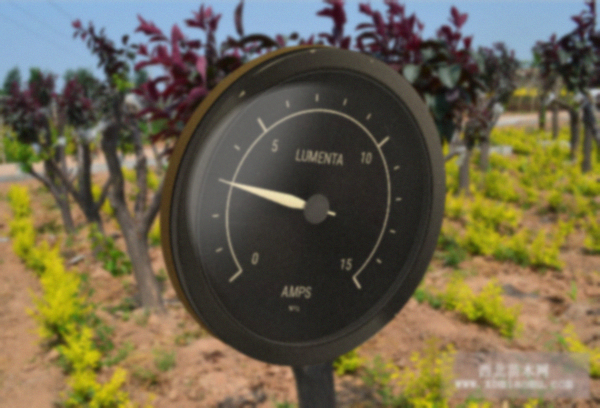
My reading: 3
